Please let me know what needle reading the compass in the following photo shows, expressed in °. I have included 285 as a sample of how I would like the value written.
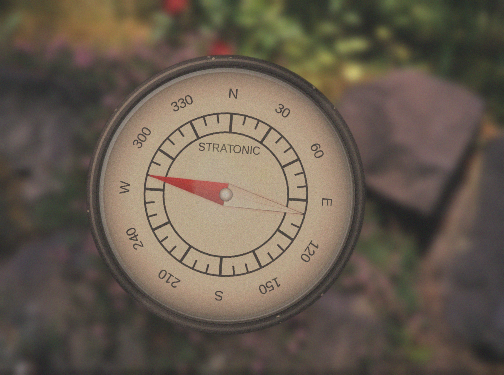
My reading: 280
